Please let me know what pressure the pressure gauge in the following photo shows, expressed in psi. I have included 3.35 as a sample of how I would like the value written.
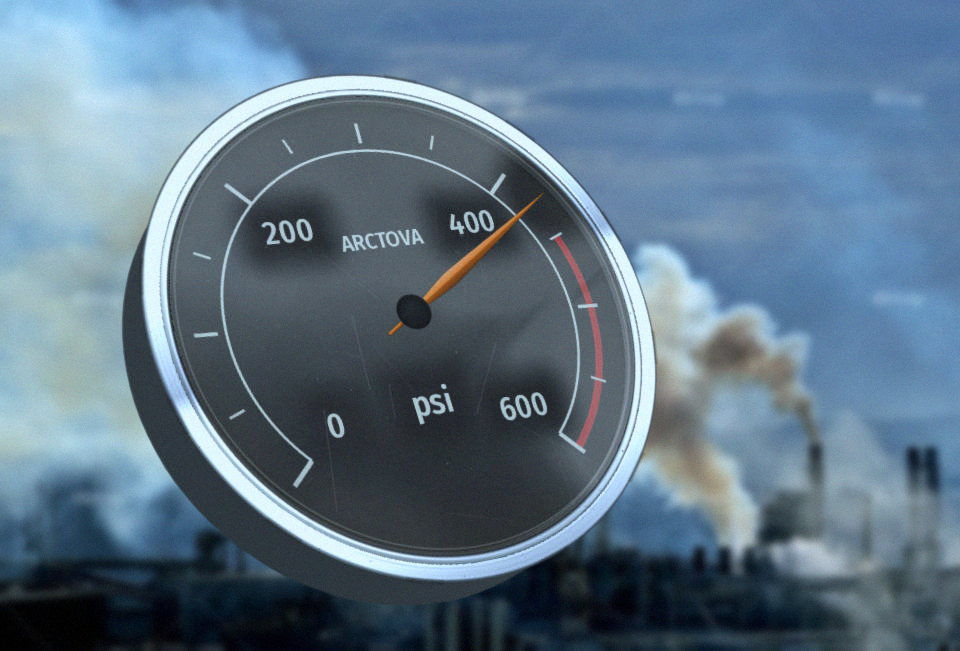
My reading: 425
